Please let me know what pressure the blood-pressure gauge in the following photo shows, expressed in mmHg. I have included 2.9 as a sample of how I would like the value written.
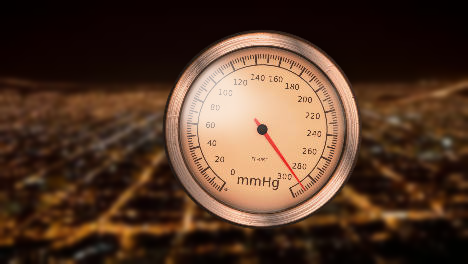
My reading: 290
